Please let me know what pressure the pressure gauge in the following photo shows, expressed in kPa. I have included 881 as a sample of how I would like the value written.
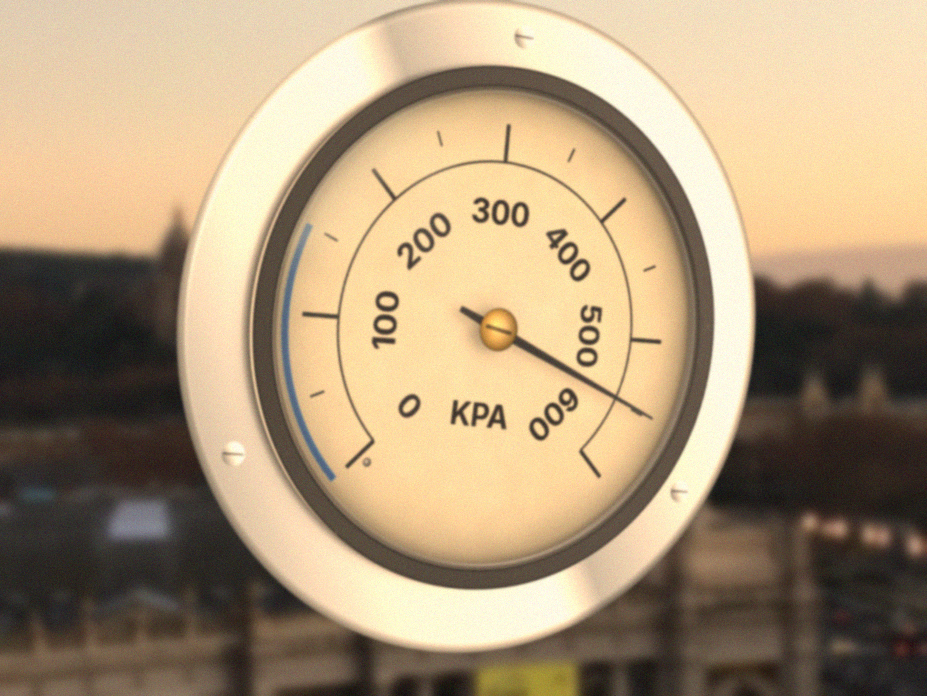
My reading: 550
